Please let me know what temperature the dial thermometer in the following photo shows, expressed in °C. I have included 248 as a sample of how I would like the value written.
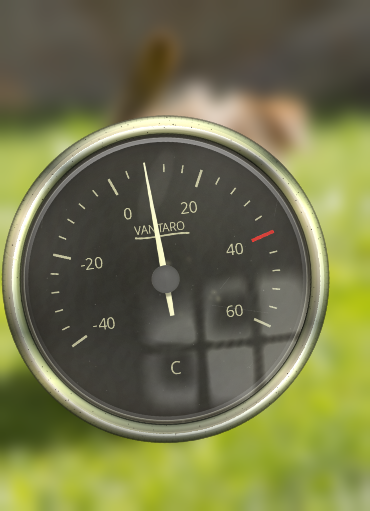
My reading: 8
